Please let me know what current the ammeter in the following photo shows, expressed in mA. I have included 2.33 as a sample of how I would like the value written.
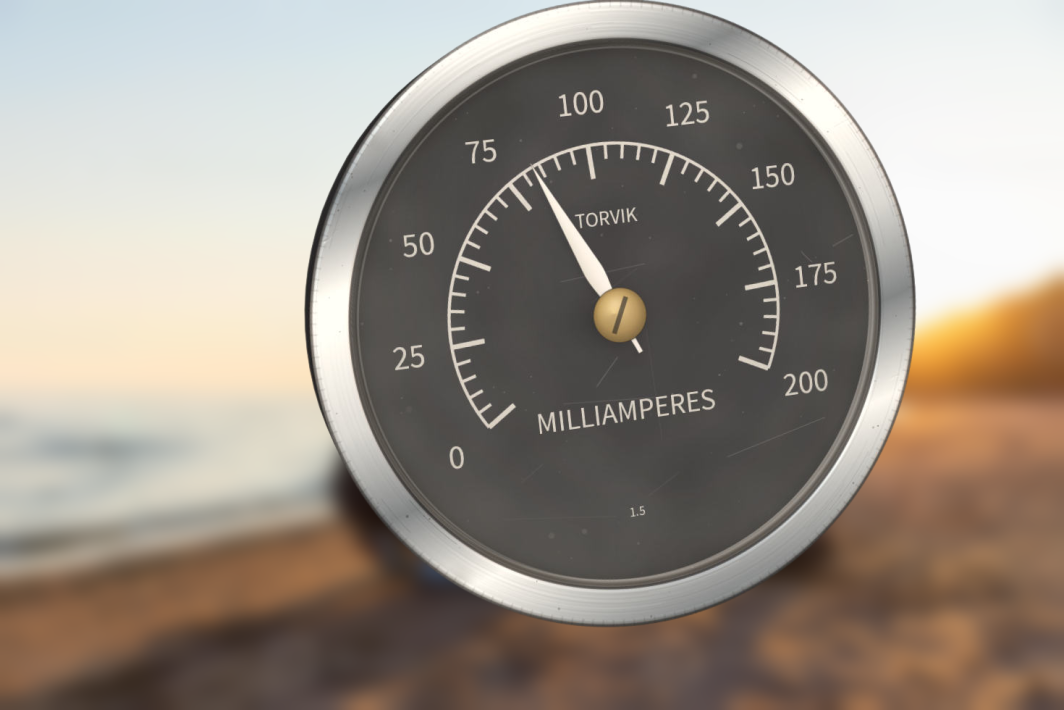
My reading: 82.5
